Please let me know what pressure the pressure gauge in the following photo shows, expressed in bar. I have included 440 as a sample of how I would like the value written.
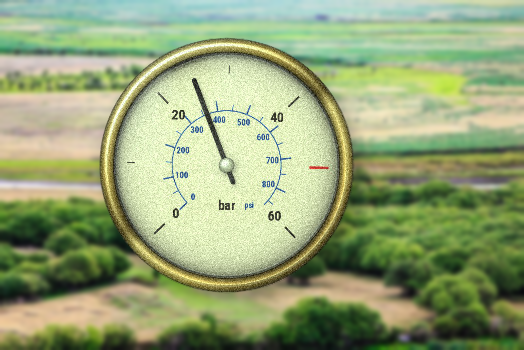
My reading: 25
